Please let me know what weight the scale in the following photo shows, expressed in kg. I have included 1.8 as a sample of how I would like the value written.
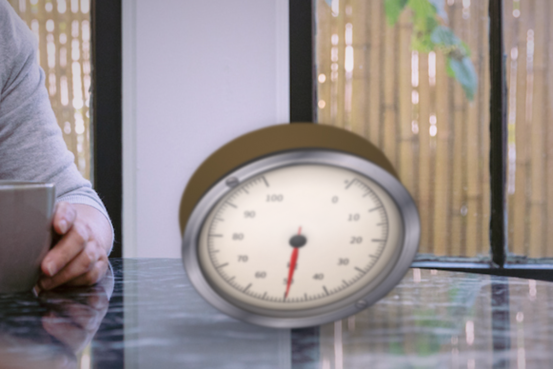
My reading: 50
